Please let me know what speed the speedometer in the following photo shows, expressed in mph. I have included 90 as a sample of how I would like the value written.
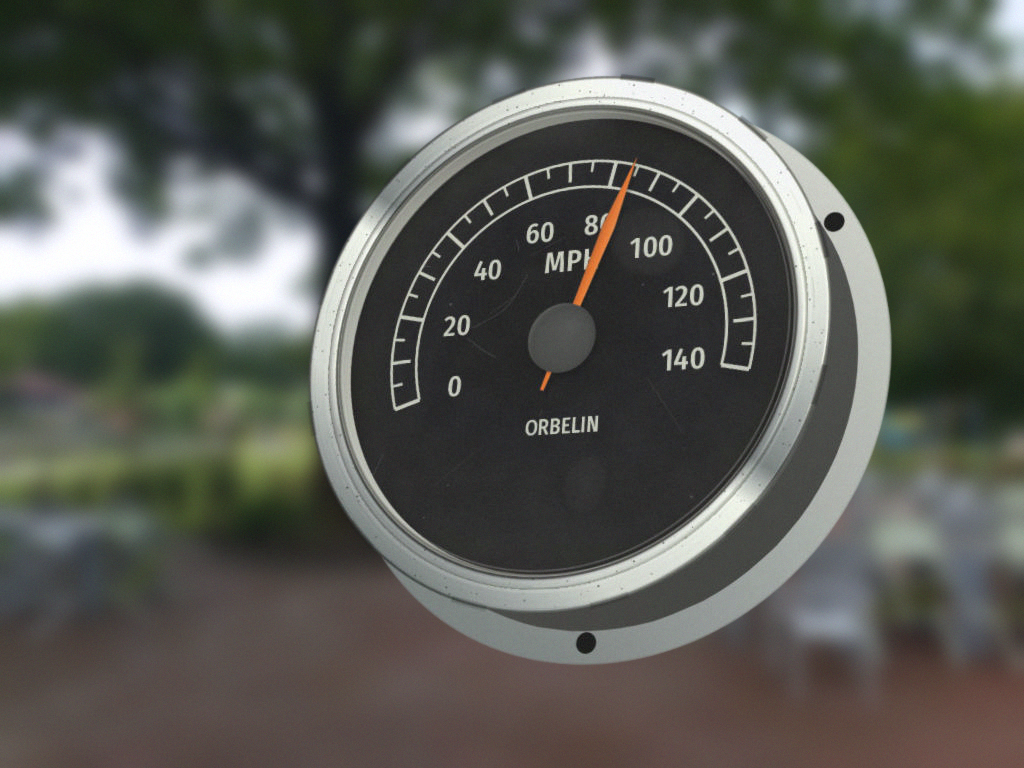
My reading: 85
